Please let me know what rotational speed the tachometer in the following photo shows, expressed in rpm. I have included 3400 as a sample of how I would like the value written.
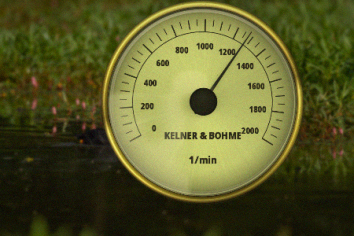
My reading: 1275
